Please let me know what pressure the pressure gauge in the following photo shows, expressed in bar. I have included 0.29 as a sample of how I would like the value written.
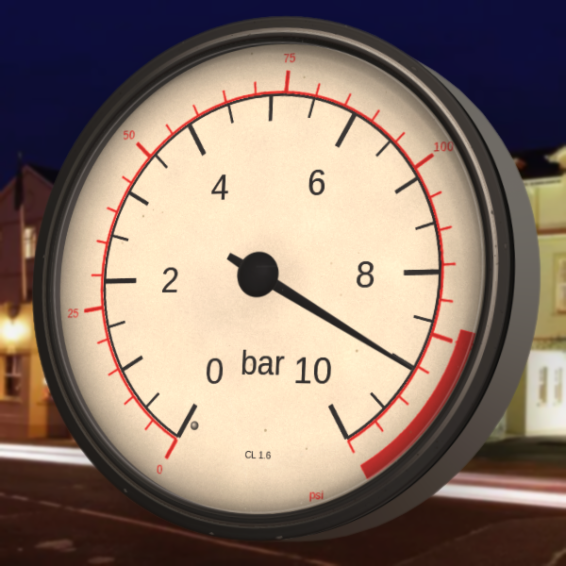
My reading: 9
